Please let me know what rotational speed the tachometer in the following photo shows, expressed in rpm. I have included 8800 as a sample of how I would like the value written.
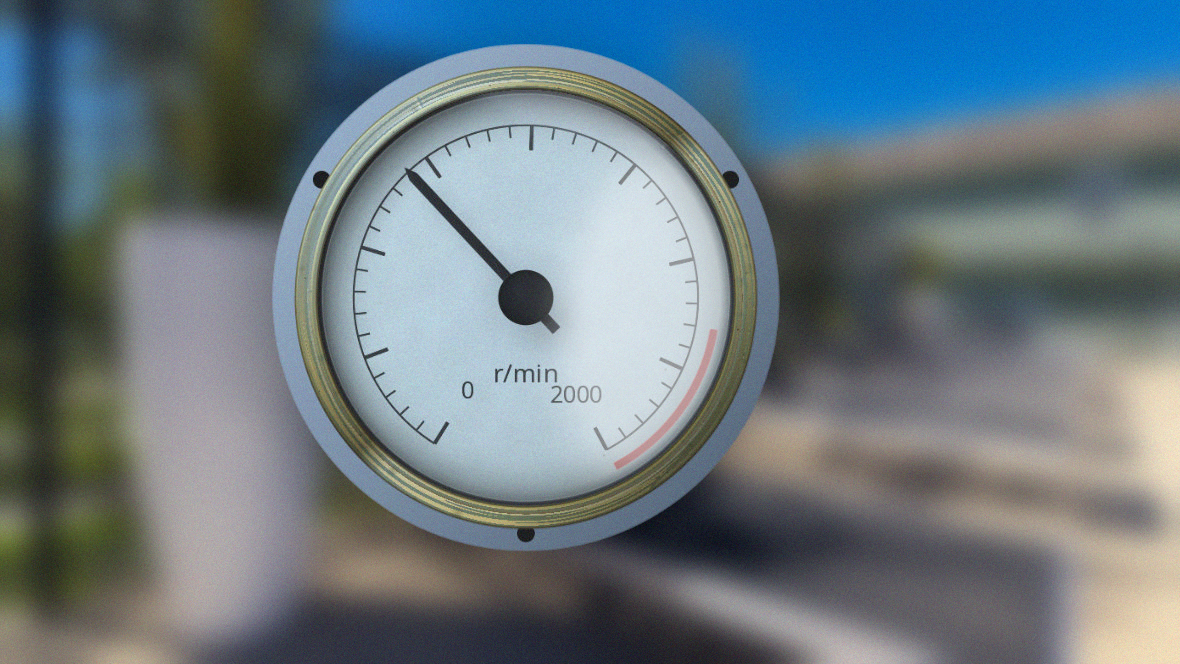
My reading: 700
